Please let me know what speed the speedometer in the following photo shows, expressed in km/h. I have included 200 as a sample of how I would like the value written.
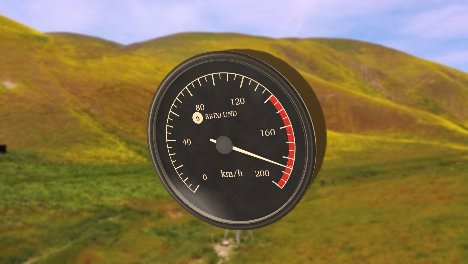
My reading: 185
